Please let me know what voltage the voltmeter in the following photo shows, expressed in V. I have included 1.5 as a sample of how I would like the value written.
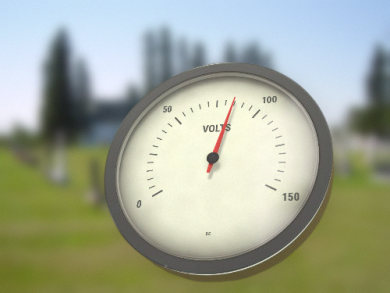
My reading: 85
